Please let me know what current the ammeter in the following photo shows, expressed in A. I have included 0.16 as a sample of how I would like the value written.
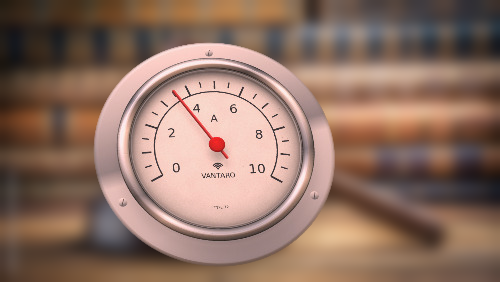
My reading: 3.5
